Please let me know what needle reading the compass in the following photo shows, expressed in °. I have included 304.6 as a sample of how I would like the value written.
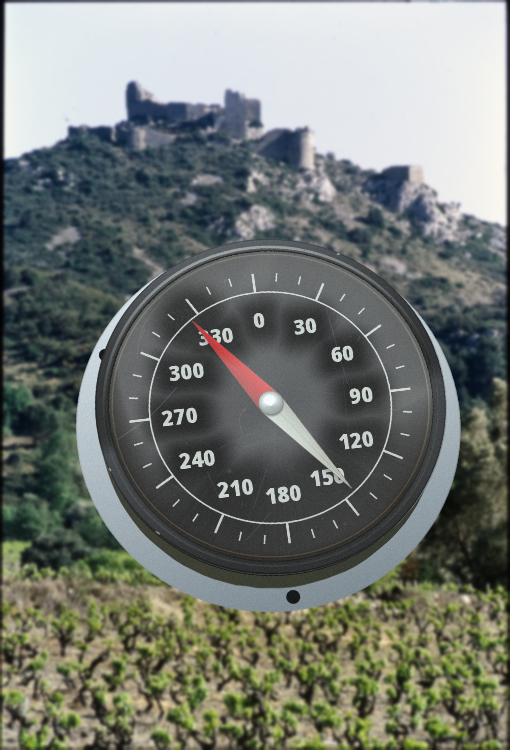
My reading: 325
